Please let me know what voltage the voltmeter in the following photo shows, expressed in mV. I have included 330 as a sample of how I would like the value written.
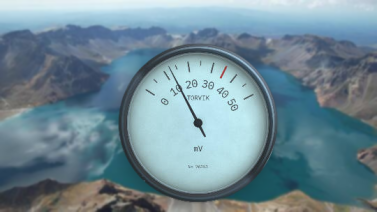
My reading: 12.5
